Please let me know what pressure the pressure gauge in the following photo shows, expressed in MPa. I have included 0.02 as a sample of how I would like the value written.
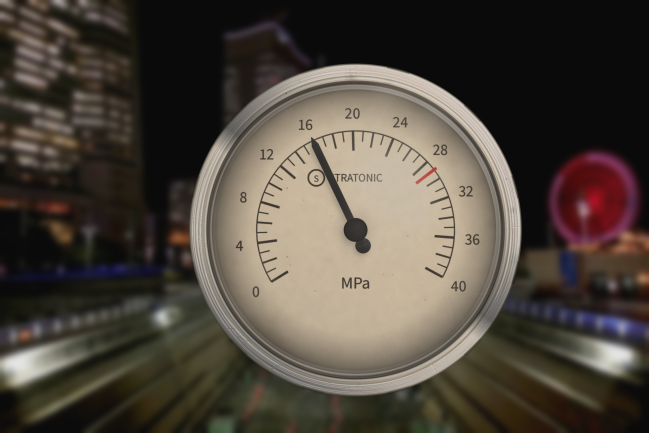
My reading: 16
